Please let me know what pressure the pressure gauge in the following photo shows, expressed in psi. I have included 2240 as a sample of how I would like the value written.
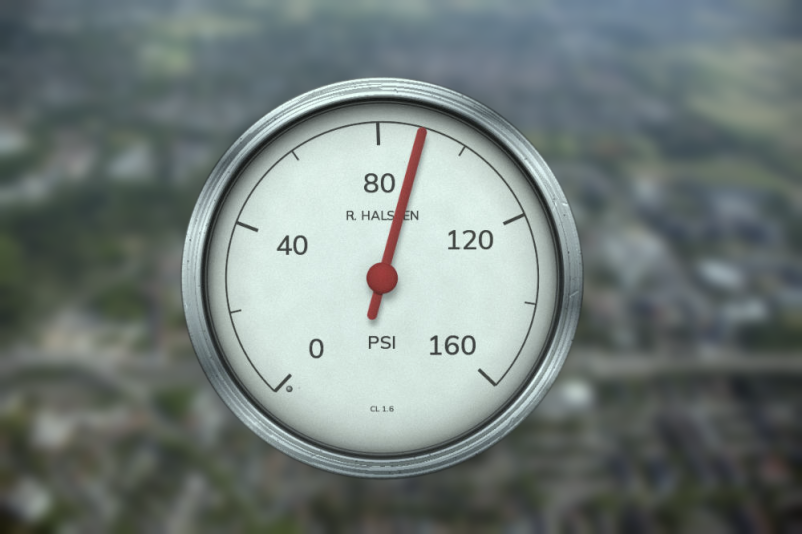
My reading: 90
